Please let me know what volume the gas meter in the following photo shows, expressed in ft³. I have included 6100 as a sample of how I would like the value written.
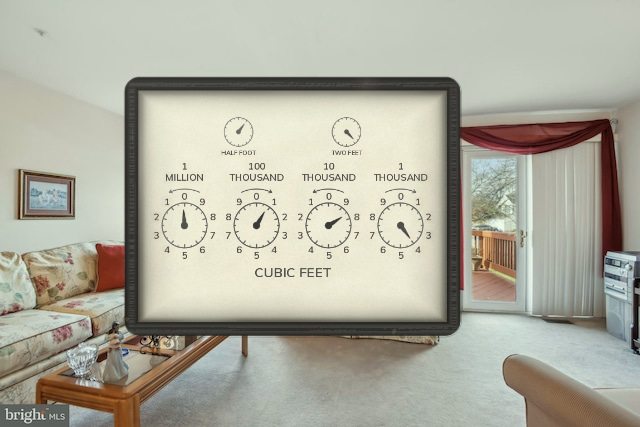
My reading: 8400
